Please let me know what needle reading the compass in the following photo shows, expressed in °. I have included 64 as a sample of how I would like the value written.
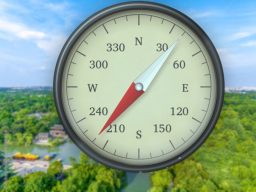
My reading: 220
